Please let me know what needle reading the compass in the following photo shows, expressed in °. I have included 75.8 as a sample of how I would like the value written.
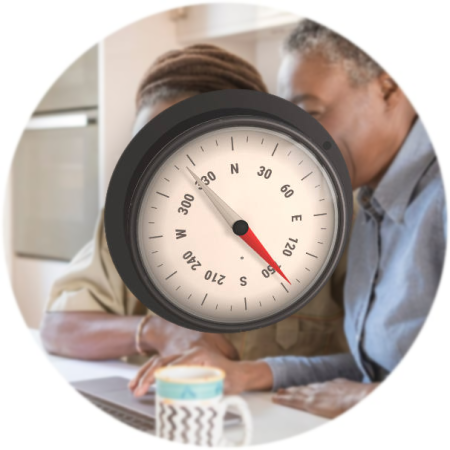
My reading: 145
